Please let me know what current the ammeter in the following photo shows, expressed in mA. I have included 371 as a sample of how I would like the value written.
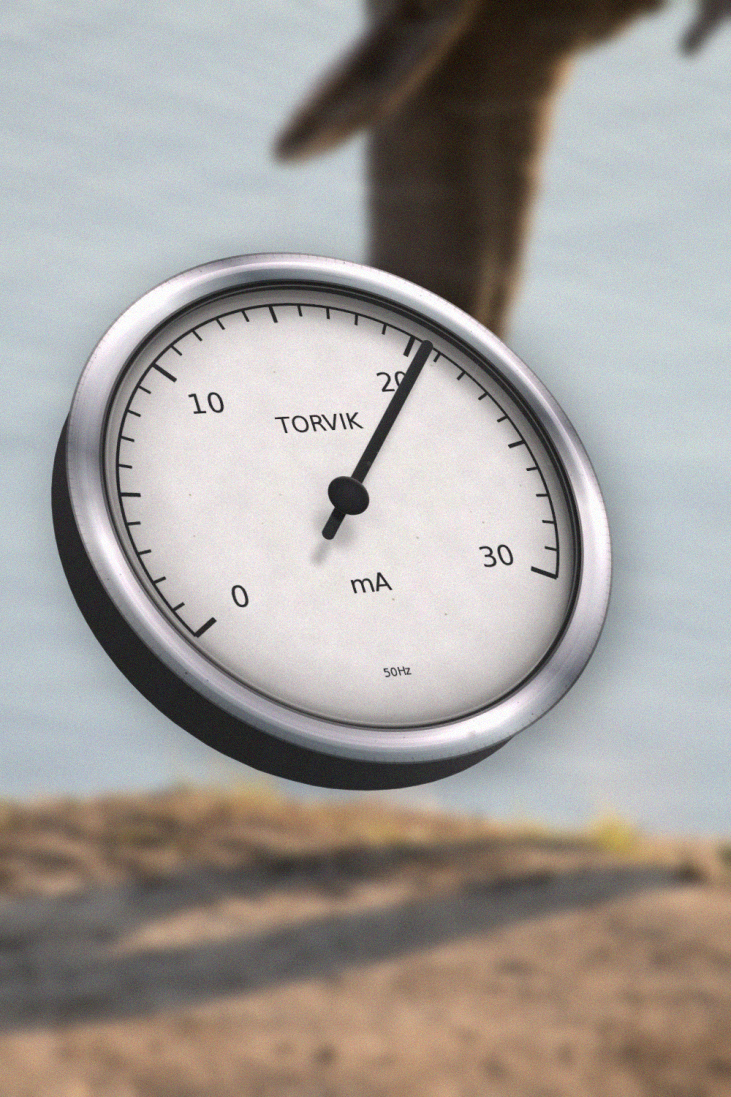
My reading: 20.5
